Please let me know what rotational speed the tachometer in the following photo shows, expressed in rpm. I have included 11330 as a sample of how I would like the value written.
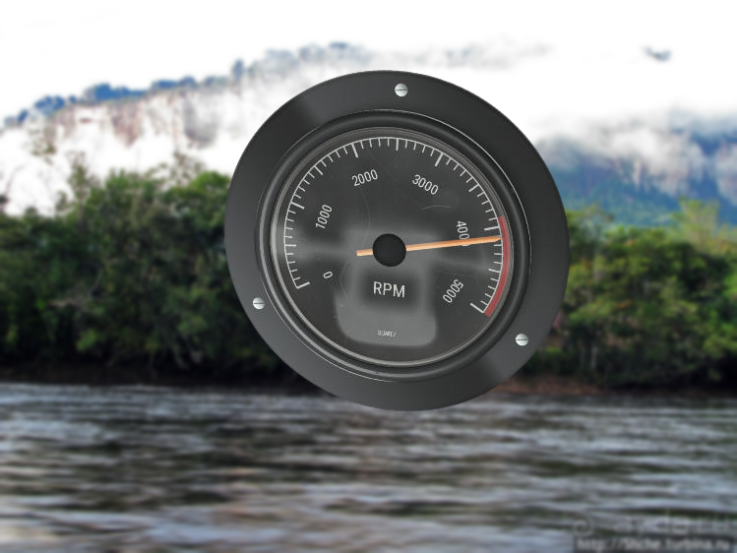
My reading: 4100
